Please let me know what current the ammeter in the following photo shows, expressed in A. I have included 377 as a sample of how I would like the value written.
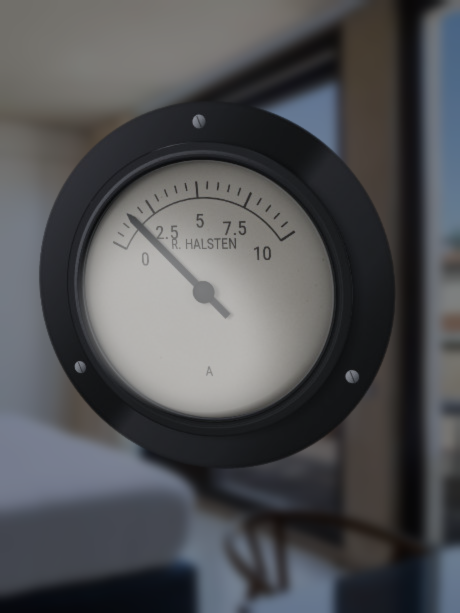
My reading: 1.5
